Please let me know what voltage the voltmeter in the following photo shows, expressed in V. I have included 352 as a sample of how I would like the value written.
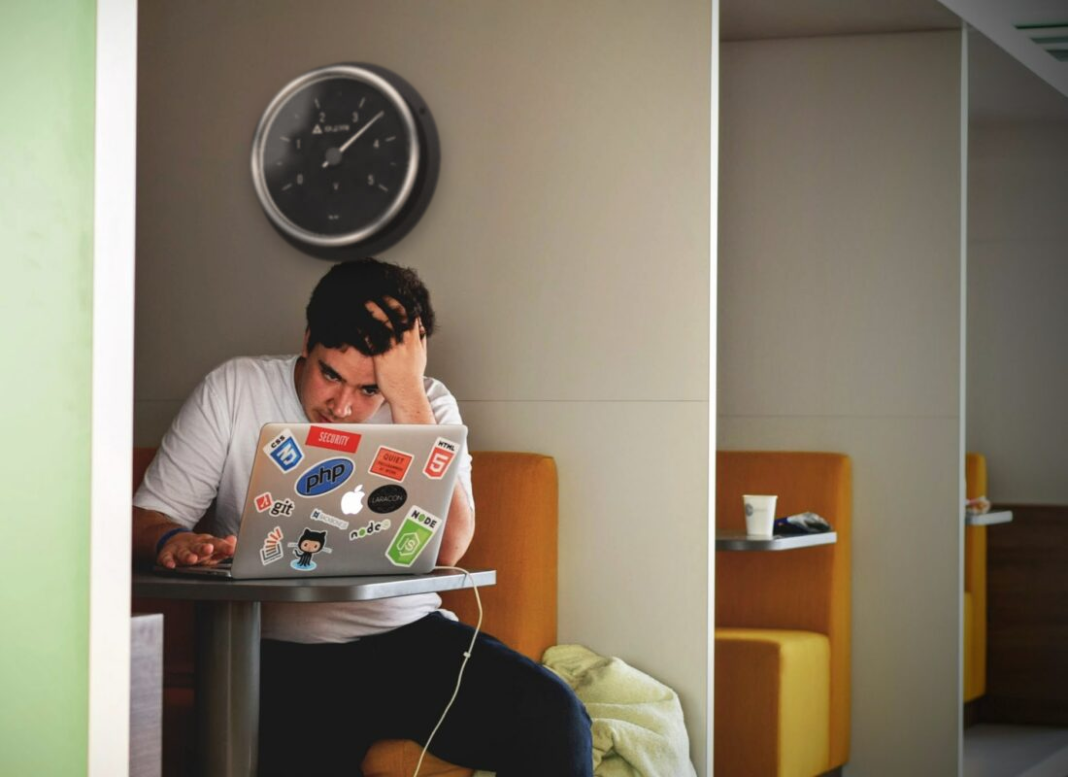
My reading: 3.5
